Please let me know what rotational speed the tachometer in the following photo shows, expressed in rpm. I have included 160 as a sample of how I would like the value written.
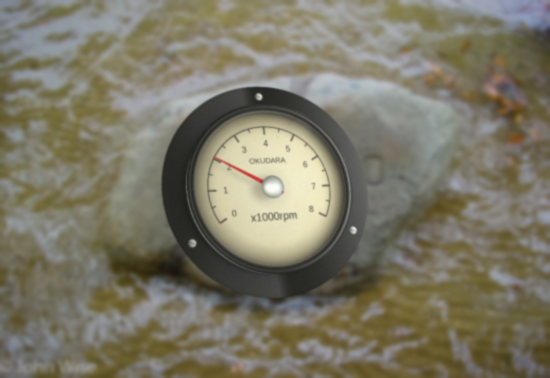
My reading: 2000
